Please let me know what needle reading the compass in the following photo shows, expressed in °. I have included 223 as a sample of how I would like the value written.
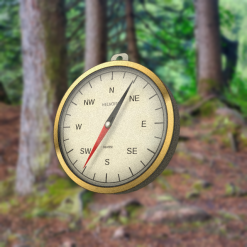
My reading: 210
